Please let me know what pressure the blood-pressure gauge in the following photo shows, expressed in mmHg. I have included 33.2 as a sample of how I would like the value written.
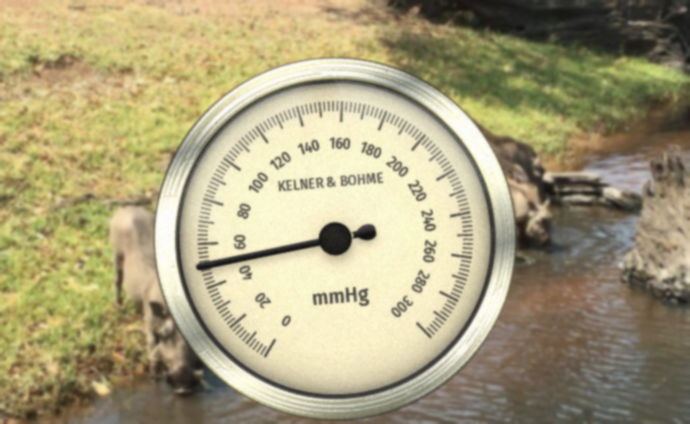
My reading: 50
